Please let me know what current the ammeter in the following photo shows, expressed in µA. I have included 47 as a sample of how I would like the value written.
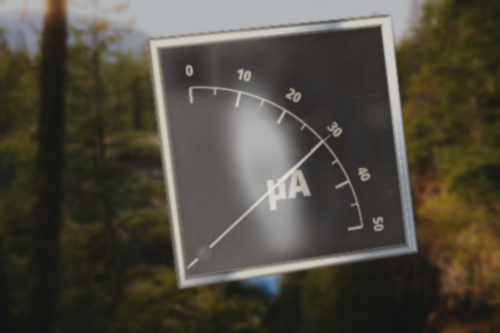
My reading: 30
